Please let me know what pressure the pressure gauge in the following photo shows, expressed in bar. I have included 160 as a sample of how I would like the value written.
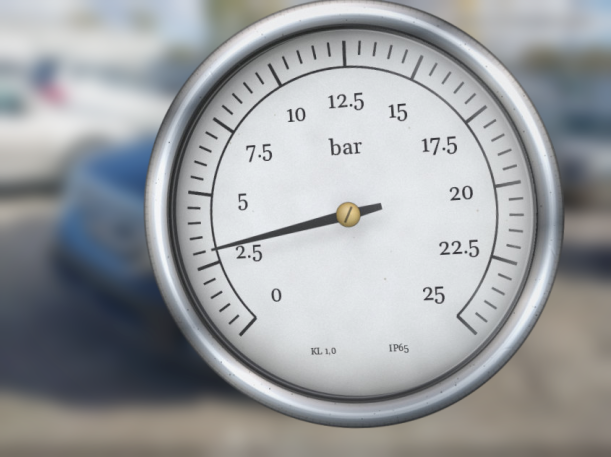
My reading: 3
